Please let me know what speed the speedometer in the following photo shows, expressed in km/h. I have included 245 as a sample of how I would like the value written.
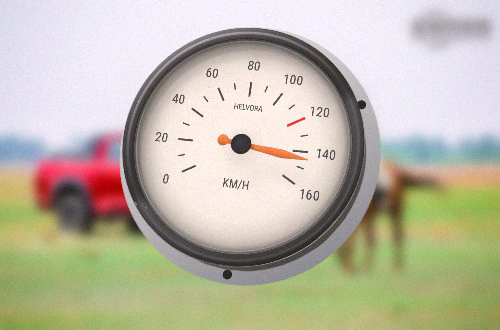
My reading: 145
